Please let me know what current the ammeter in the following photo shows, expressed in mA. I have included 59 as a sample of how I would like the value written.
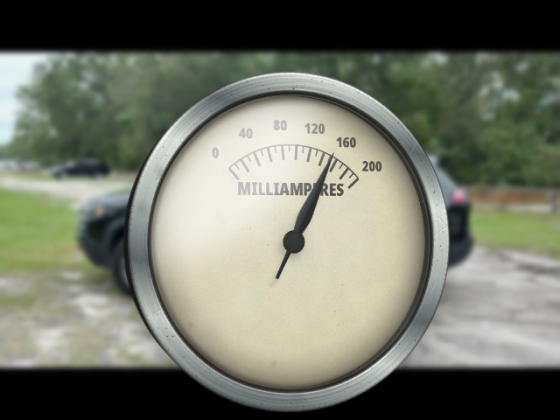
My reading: 150
